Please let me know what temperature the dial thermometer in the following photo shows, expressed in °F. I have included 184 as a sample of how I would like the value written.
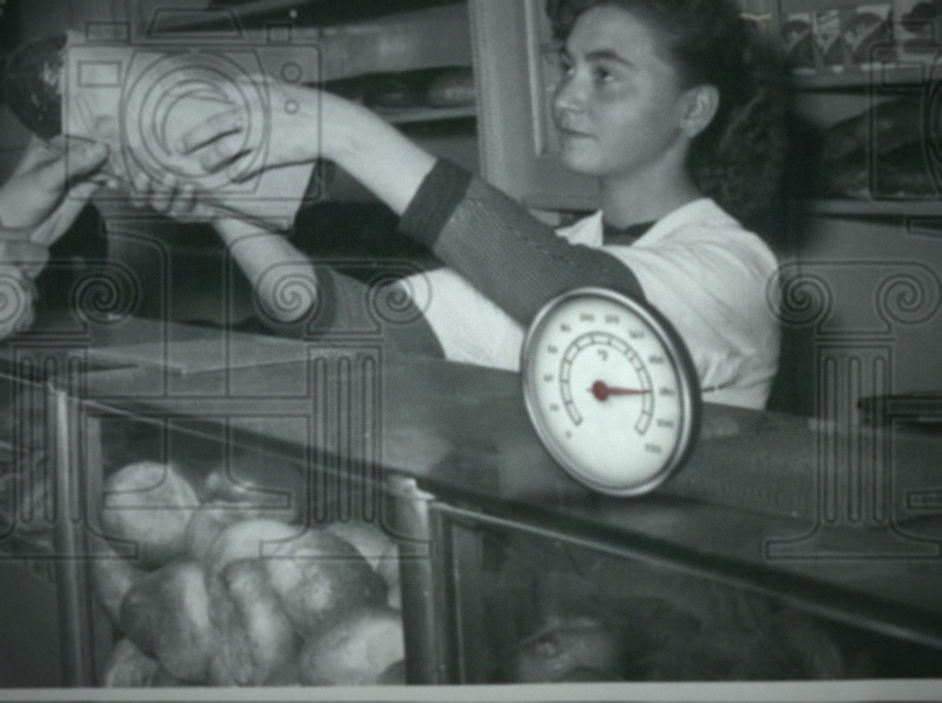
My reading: 180
